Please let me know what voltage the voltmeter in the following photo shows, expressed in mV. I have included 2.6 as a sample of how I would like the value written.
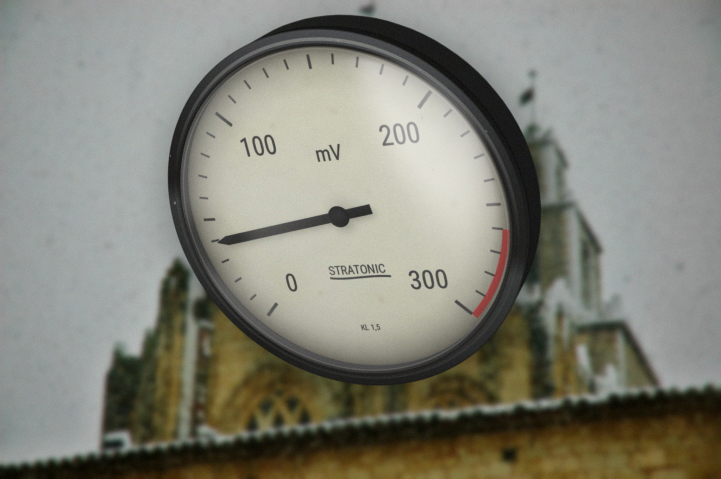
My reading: 40
